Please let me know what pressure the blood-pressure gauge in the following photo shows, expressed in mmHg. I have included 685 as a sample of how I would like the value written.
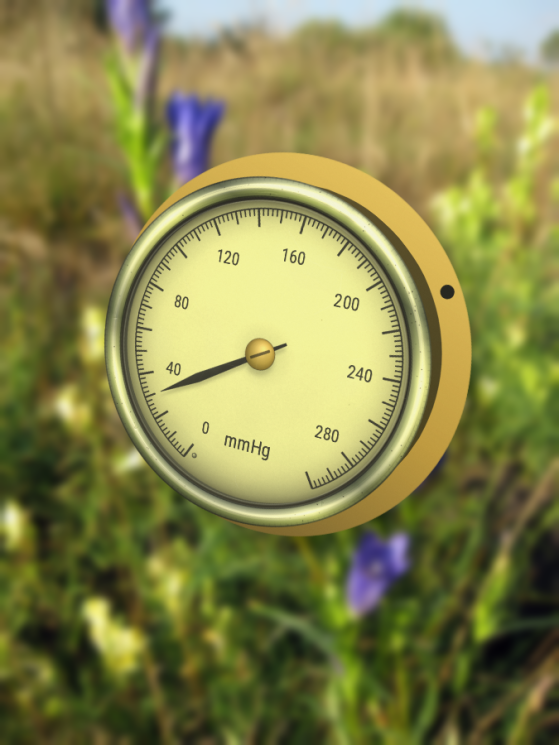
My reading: 30
